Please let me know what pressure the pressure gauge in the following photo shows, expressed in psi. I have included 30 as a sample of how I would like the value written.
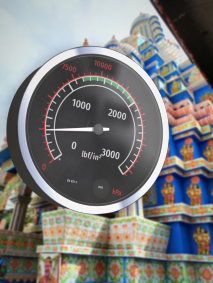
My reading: 350
